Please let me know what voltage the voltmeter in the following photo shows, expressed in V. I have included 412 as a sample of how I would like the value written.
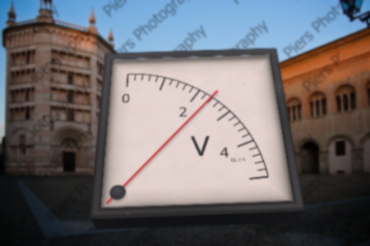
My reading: 2.4
